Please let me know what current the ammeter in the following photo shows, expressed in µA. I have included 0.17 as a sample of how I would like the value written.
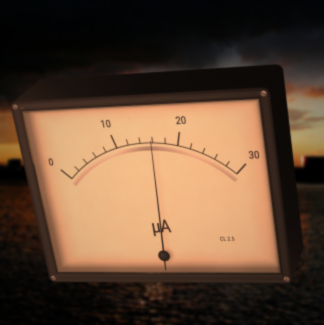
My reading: 16
